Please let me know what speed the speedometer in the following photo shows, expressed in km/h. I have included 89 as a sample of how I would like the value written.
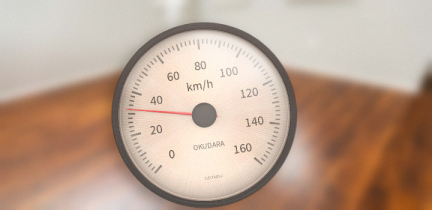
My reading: 32
